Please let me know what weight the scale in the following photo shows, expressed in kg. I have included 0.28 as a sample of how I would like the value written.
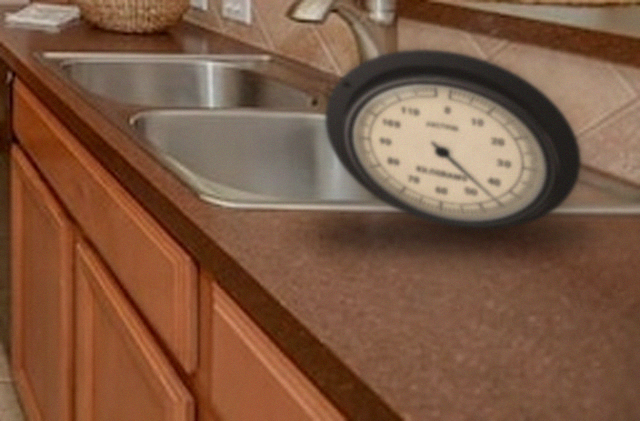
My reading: 45
